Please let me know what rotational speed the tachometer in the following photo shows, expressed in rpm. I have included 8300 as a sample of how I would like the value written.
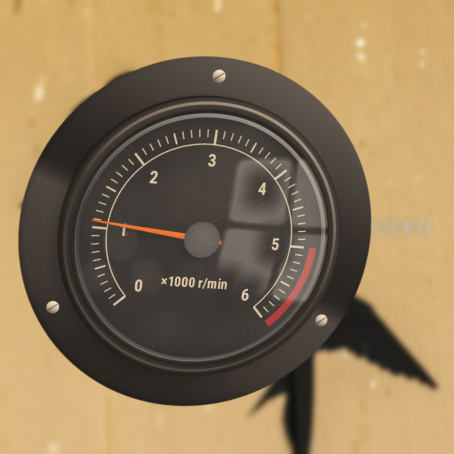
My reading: 1100
